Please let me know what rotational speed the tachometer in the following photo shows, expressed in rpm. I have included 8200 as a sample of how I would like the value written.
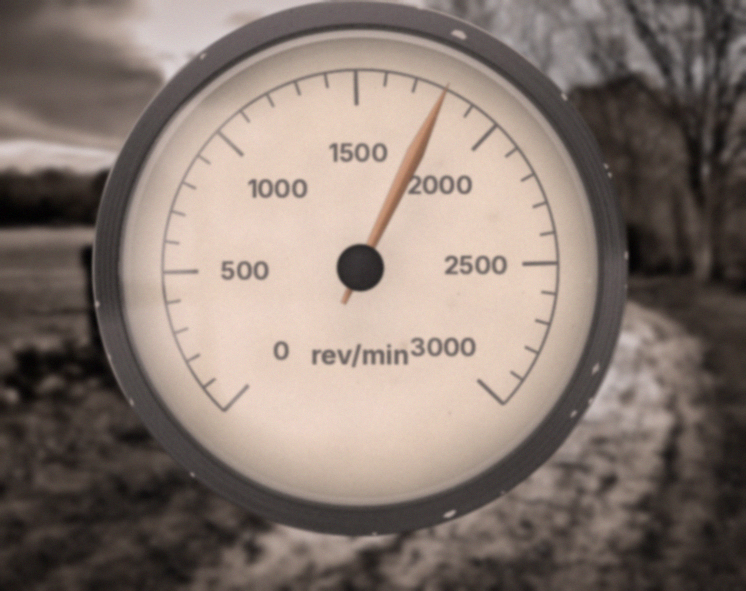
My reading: 1800
